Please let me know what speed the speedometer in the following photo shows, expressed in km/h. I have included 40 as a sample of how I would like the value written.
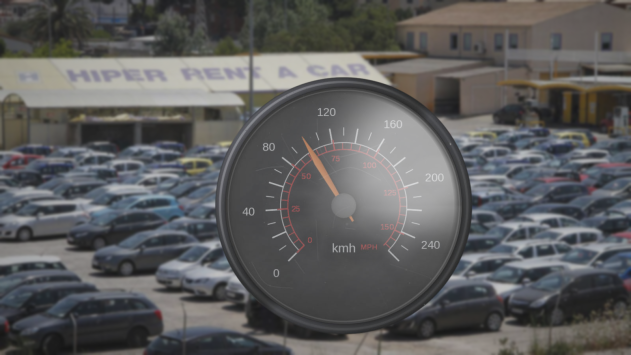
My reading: 100
